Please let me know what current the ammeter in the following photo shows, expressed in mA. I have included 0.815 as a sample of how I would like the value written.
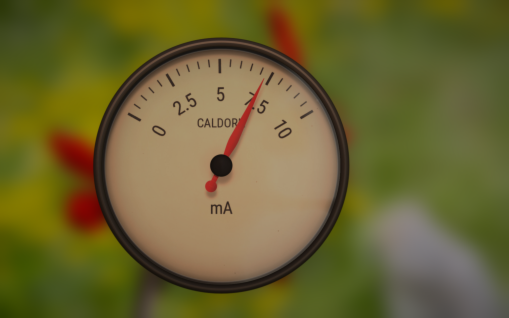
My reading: 7.25
